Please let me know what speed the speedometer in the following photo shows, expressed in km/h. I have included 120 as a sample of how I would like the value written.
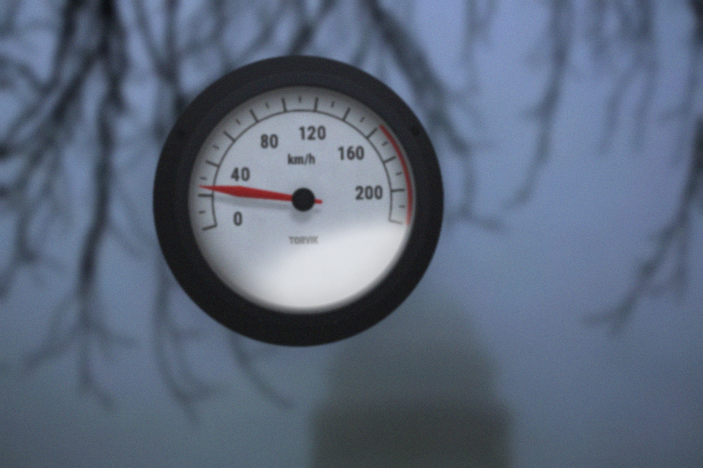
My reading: 25
